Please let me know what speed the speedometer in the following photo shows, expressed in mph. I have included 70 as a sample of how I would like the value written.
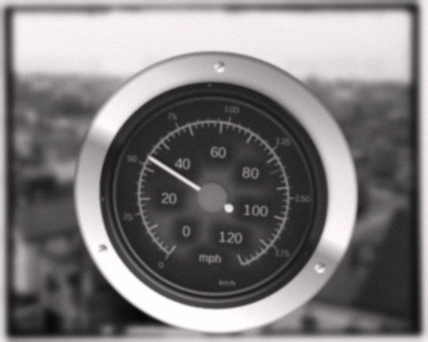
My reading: 34
